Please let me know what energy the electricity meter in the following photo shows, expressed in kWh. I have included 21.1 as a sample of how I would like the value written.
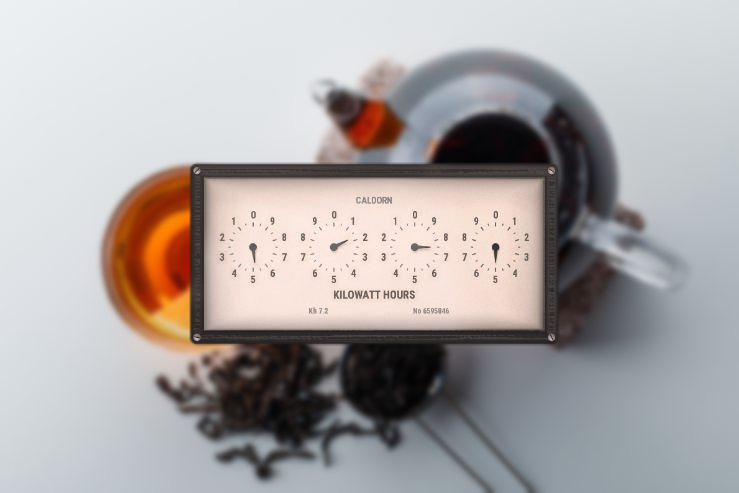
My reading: 5175
